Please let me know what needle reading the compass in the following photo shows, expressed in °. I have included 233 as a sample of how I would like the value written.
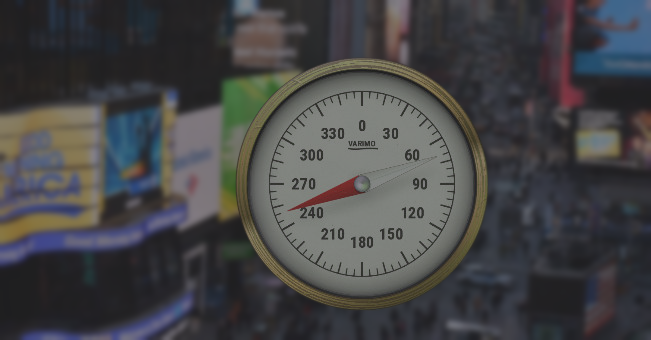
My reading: 250
